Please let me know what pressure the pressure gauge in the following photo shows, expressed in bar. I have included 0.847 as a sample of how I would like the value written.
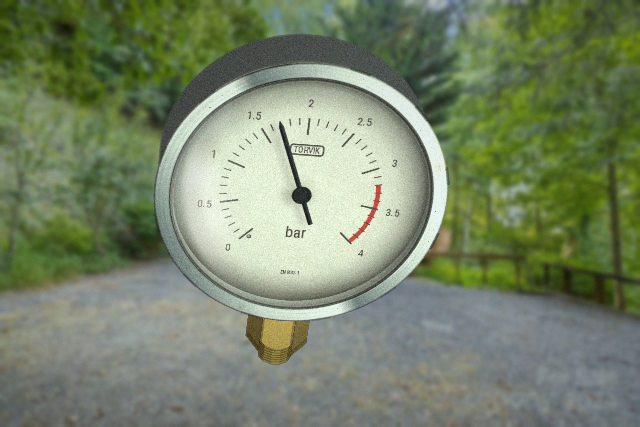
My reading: 1.7
